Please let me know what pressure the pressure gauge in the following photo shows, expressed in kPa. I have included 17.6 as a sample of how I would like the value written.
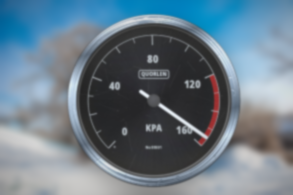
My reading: 155
